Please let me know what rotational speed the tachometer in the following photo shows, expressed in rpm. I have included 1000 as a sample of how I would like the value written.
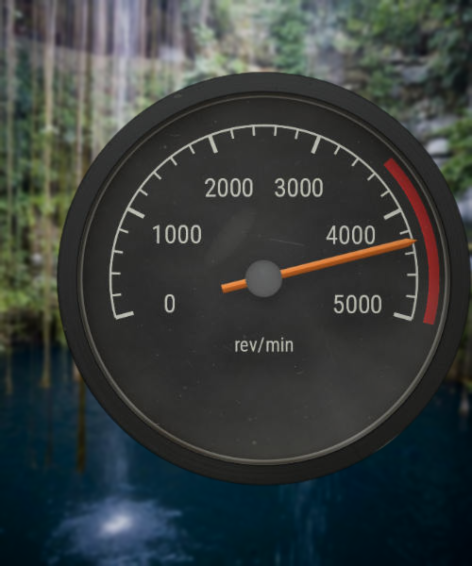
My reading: 4300
